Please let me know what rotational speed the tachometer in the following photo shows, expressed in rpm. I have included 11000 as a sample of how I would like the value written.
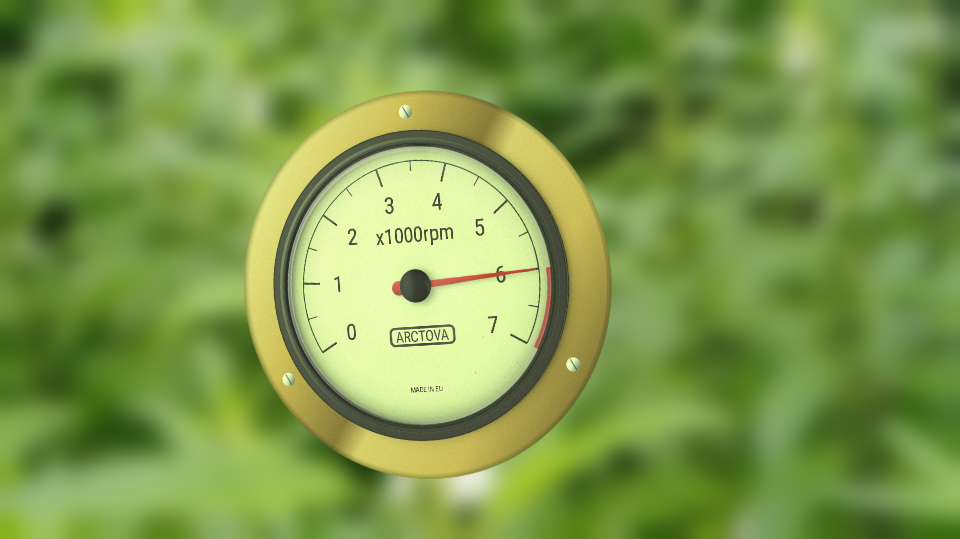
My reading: 6000
